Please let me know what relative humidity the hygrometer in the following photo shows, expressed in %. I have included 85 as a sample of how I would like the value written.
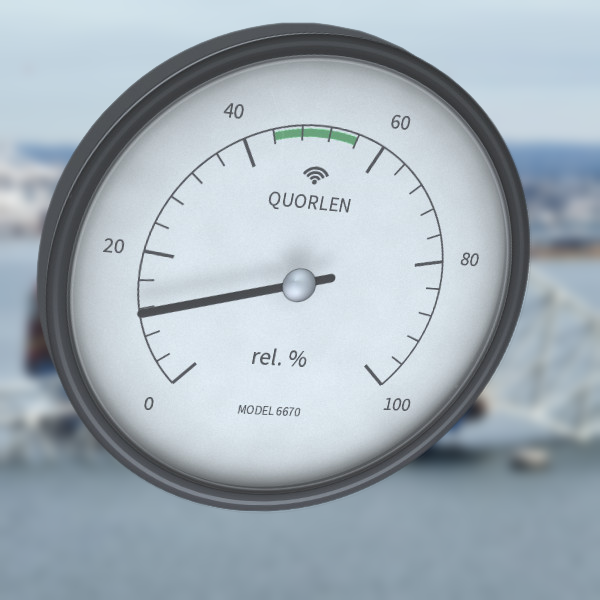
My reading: 12
